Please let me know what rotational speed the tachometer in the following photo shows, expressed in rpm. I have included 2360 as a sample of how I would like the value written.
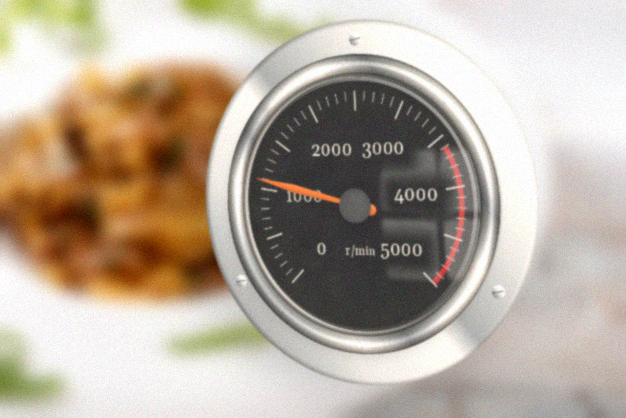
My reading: 1100
